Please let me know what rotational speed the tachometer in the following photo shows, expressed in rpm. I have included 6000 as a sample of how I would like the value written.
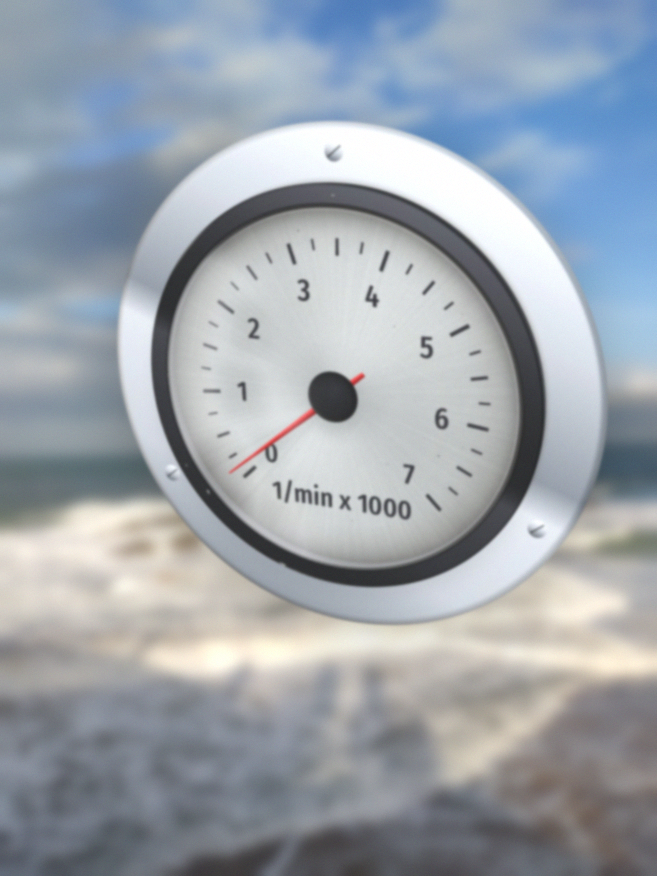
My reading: 125
